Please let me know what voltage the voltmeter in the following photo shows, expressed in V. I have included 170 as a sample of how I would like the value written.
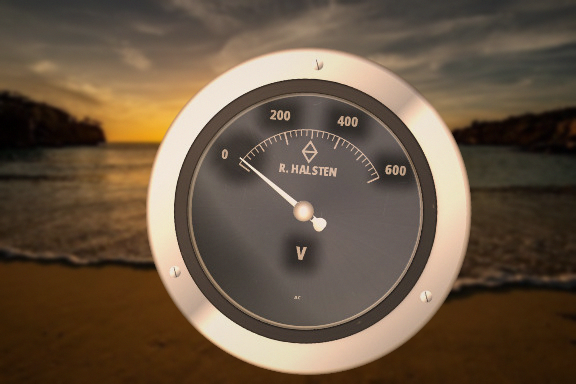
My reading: 20
